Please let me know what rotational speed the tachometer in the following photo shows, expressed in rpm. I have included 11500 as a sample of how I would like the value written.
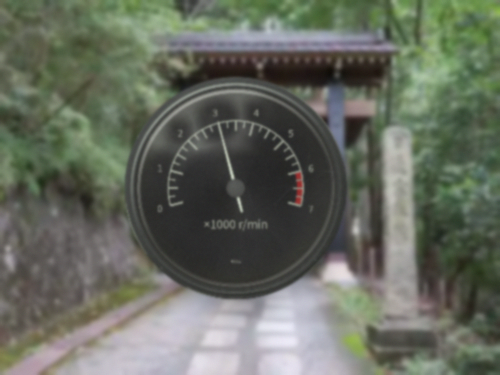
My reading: 3000
